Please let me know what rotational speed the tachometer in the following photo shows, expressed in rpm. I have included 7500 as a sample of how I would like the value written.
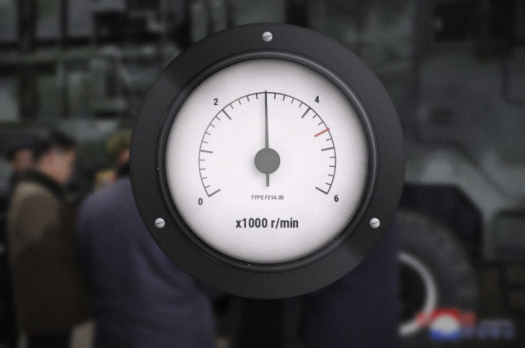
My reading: 3000
